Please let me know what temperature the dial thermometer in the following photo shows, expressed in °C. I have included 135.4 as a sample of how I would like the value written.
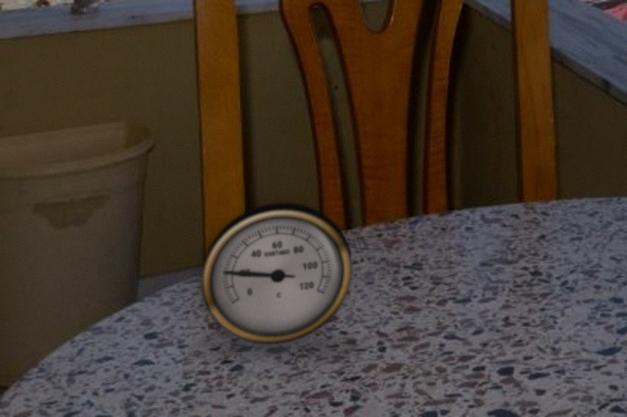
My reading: 20
